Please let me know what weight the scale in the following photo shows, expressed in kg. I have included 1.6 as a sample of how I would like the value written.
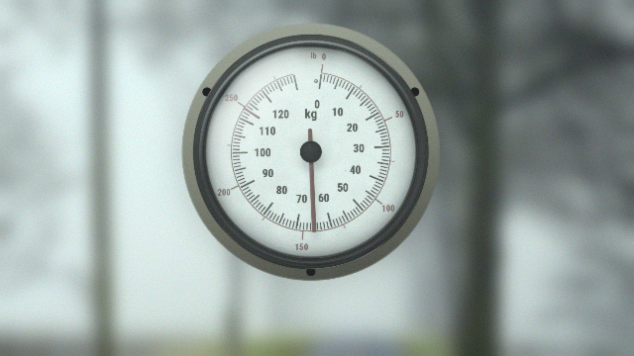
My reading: 65
